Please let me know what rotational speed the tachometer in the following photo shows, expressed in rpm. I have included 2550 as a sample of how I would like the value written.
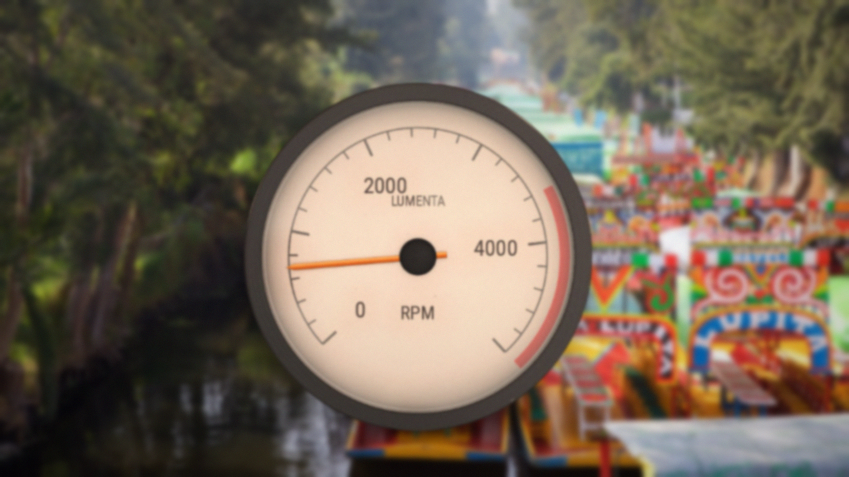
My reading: 700
